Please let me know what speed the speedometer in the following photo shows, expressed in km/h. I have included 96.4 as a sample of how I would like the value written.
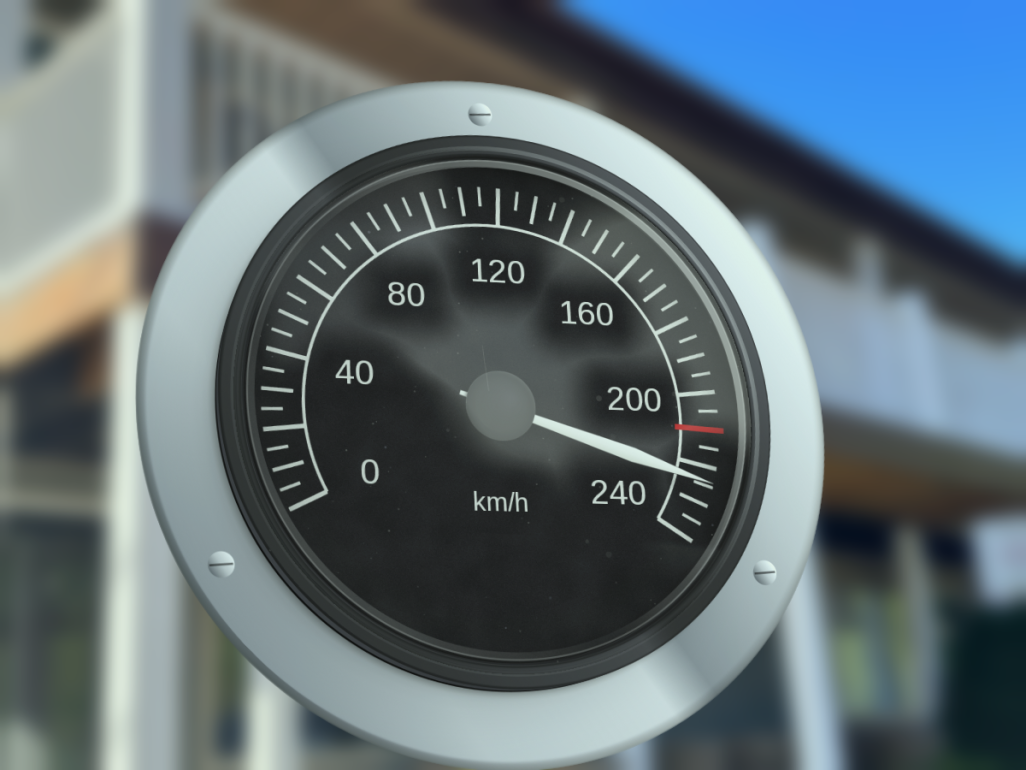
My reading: 225
